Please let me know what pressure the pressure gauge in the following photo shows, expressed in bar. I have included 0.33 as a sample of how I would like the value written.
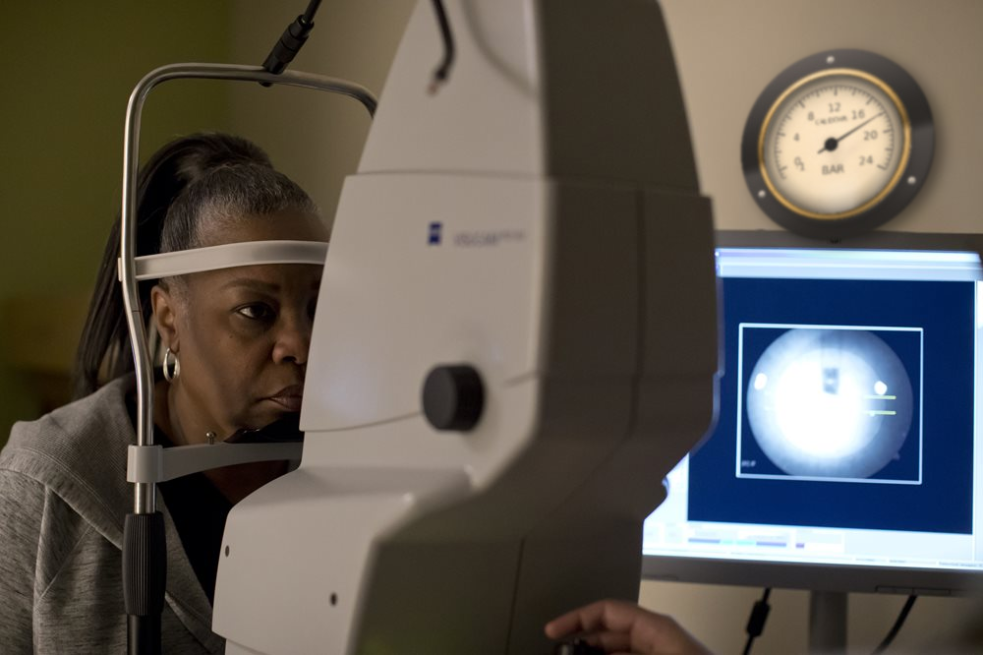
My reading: 18
